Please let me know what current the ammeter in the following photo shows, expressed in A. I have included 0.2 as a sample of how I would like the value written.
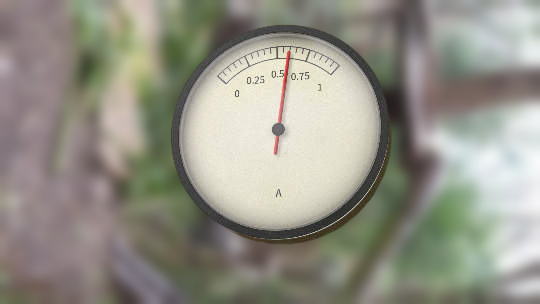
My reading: 0.6
